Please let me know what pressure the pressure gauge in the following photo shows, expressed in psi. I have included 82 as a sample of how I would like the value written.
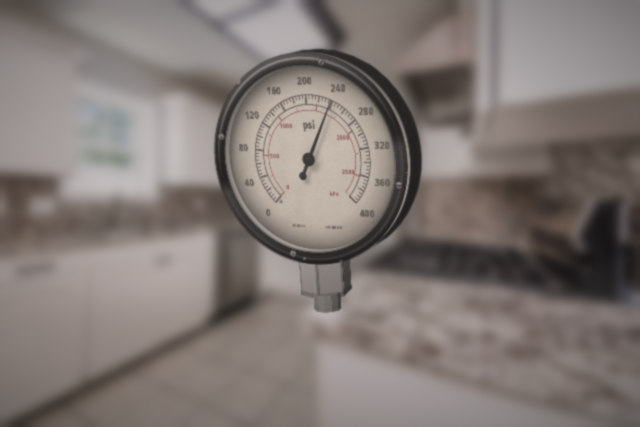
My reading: 240
